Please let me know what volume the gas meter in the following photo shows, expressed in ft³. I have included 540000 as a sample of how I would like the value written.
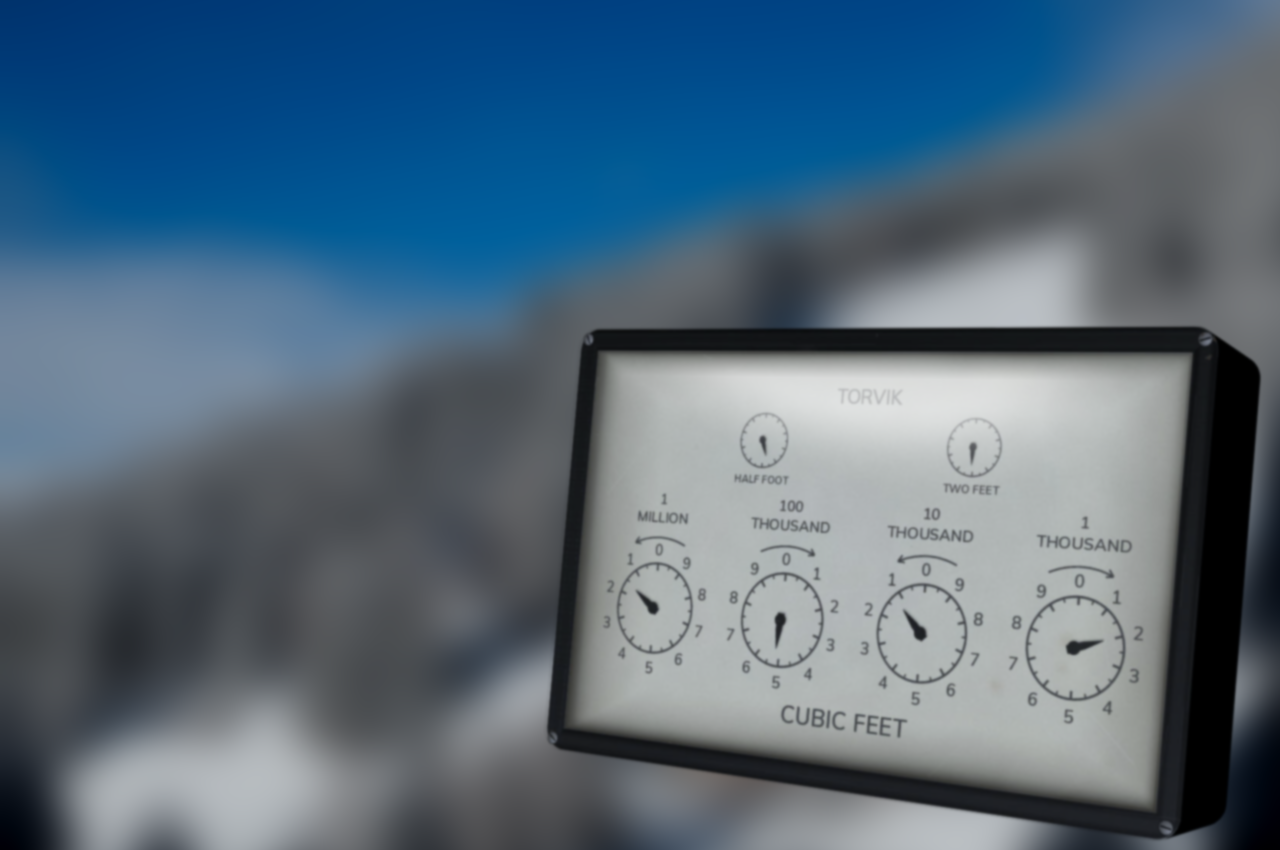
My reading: 151200
